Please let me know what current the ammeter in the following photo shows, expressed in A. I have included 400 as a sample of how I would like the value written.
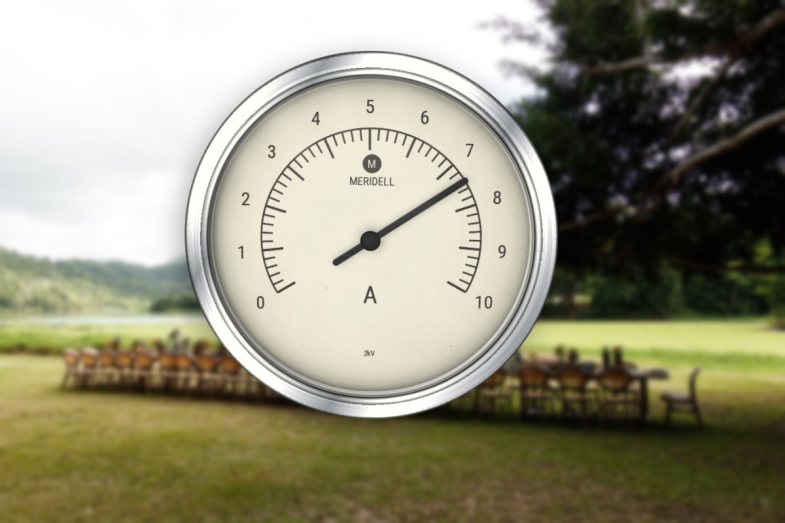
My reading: 7.4
